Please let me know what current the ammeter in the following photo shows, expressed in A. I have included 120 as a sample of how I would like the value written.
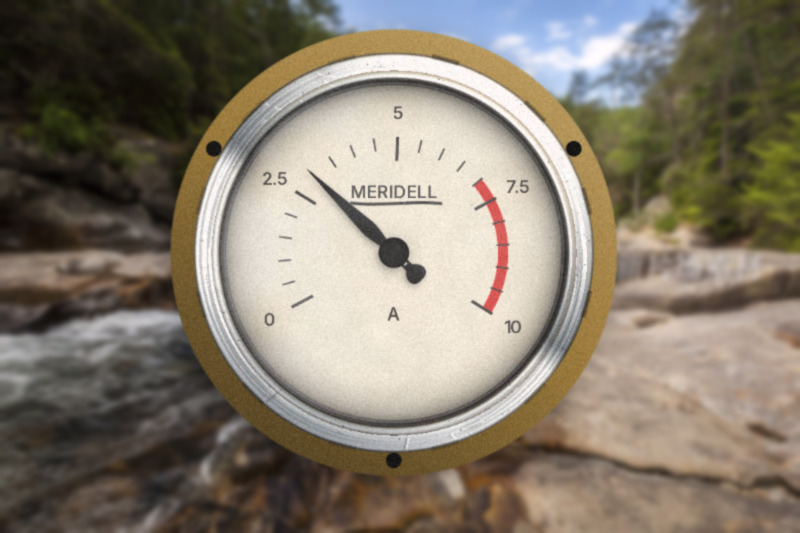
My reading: 3
